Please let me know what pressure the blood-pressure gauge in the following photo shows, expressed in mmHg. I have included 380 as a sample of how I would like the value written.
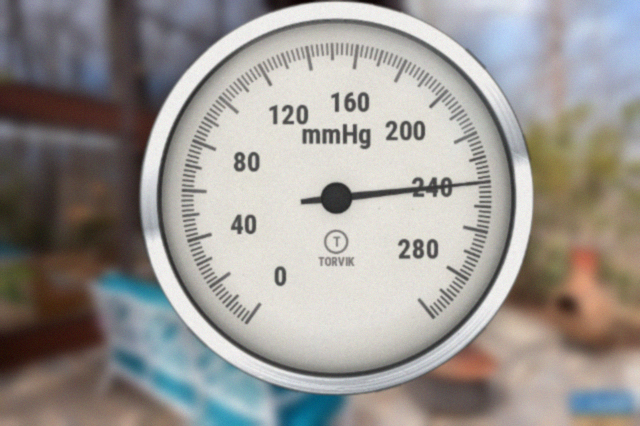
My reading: 240
